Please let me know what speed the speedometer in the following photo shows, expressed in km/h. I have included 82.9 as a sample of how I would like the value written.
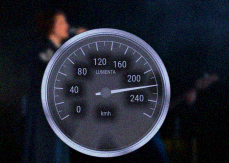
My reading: 220
